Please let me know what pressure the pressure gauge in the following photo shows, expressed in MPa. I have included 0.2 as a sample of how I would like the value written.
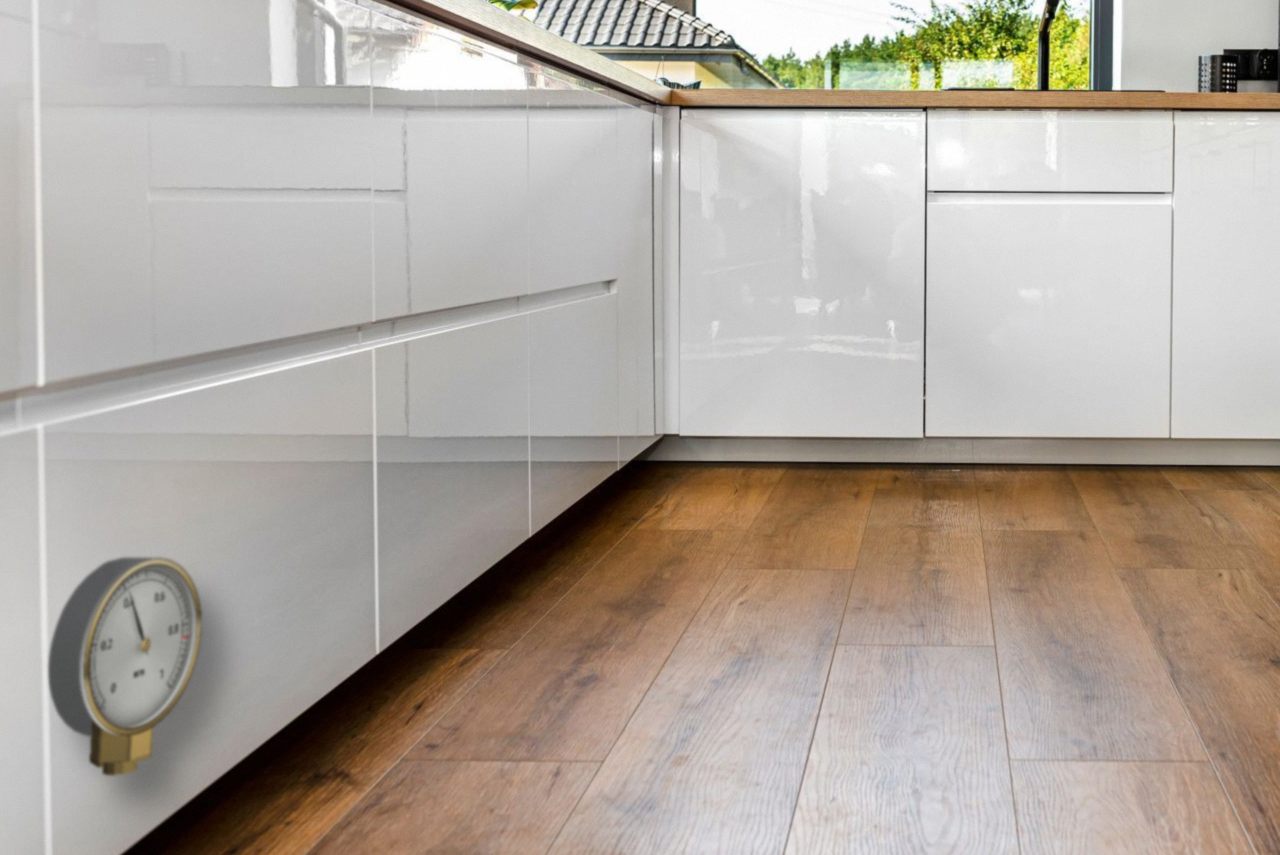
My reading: 0.4
